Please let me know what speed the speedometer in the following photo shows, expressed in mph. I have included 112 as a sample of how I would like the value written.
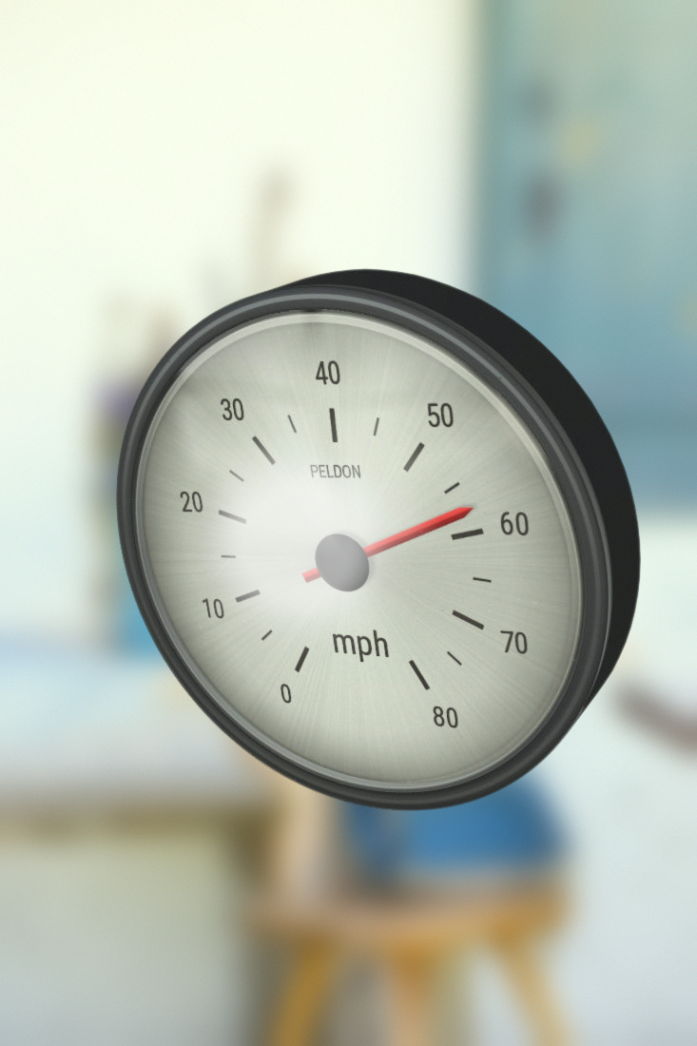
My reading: 57.5
